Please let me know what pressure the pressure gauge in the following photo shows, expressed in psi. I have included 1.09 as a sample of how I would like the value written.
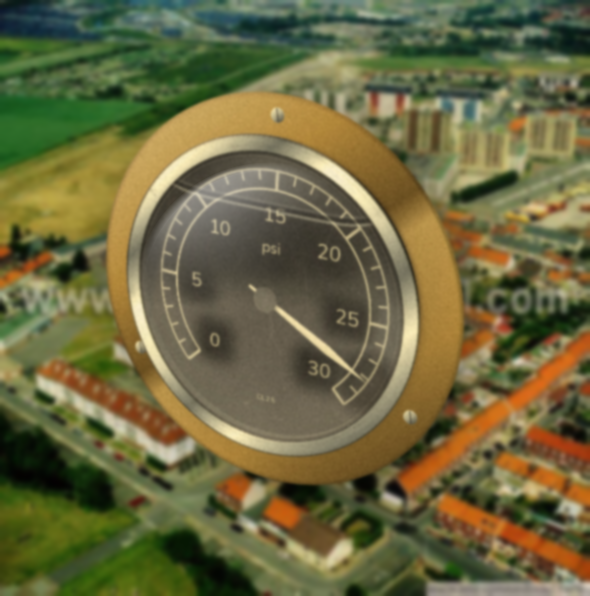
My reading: 28
